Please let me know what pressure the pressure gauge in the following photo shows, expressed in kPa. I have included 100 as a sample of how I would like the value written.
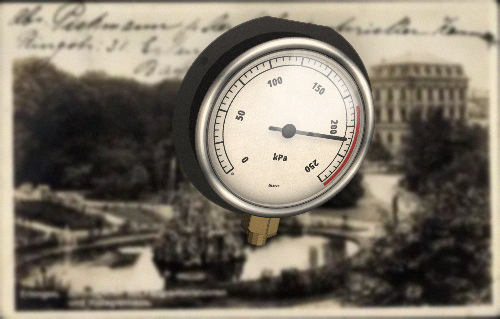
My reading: 210
